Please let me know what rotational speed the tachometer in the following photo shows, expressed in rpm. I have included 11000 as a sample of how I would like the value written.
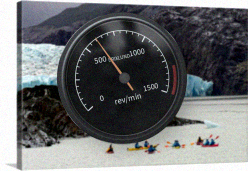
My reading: 600
